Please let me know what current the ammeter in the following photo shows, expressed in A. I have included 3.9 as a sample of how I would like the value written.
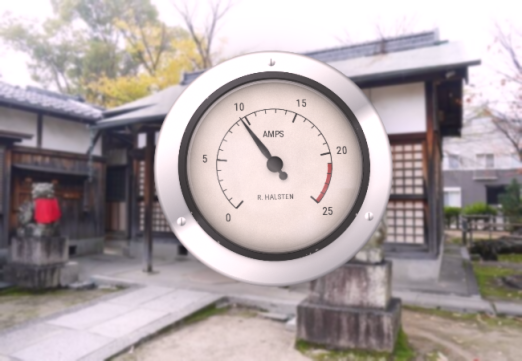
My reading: 9.5
